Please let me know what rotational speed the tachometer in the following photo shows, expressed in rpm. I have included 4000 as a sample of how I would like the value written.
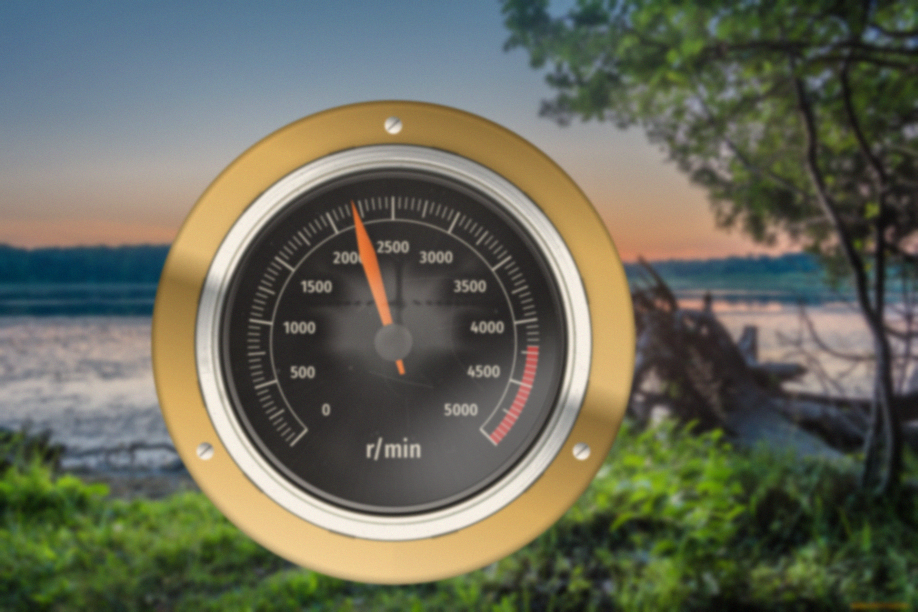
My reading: 2200
